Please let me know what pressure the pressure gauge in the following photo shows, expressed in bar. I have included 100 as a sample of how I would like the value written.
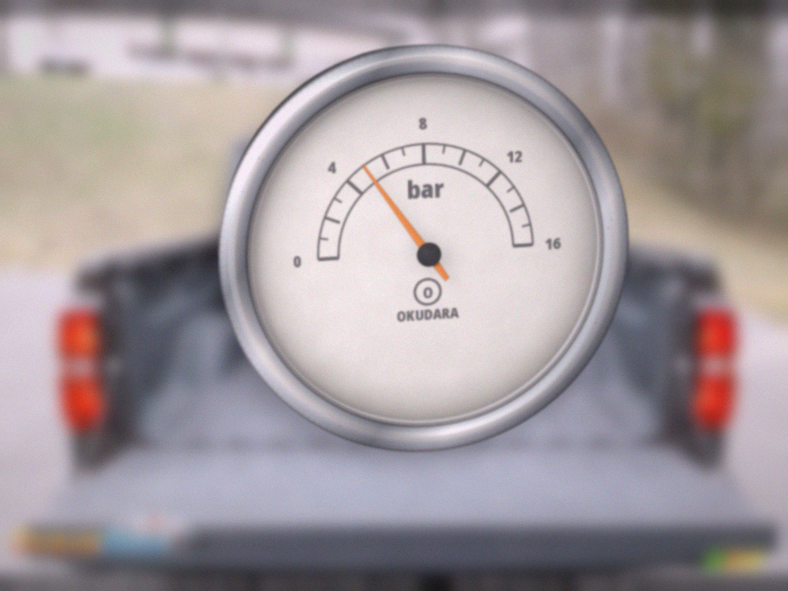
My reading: 5
